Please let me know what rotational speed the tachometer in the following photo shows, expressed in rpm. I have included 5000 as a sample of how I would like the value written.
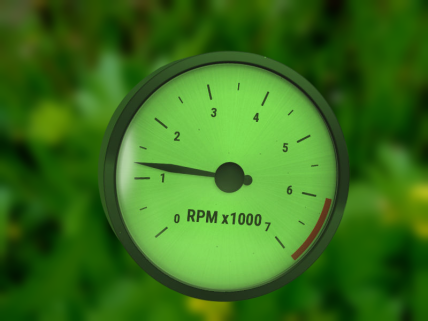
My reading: 1250
